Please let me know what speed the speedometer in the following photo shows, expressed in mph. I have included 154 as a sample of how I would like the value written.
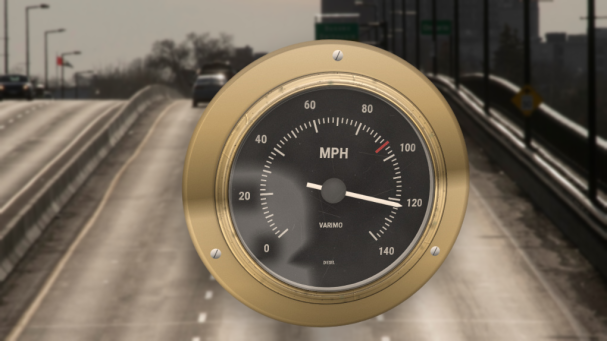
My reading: 122
